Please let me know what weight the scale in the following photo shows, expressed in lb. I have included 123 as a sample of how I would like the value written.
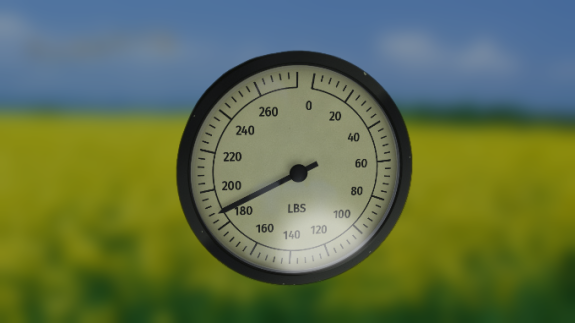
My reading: 188
